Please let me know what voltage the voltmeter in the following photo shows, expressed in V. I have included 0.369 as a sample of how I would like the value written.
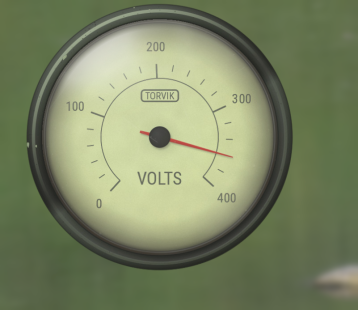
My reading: 360
